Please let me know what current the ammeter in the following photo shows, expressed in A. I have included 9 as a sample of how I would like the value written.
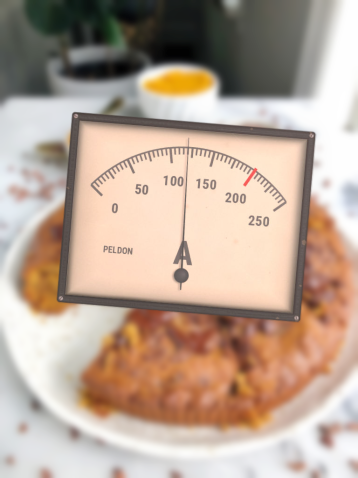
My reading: 120
